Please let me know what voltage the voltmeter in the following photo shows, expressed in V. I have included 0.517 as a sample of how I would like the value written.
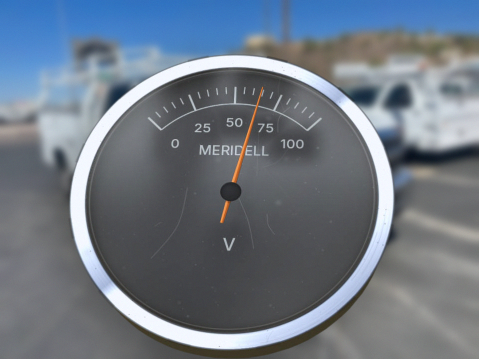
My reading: 65
